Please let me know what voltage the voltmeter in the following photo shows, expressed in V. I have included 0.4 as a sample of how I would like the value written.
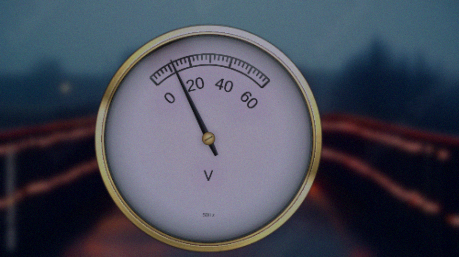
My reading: 12
